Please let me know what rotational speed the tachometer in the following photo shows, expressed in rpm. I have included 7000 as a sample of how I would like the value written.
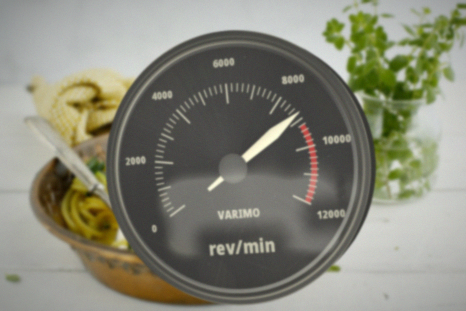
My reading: 8800
